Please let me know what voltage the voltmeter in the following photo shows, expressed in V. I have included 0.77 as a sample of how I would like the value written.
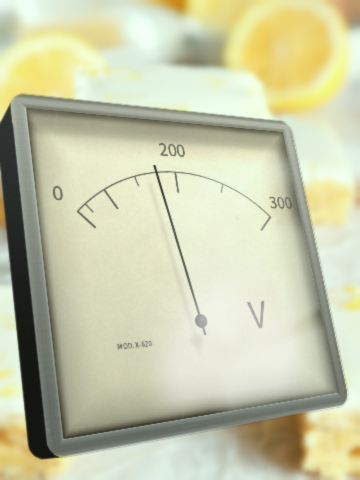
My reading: 175
